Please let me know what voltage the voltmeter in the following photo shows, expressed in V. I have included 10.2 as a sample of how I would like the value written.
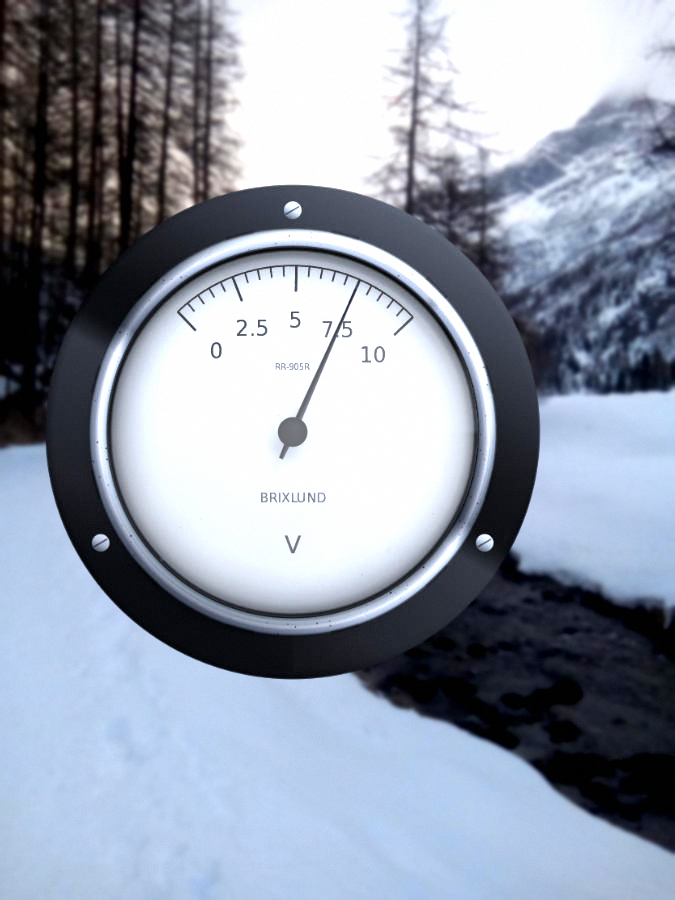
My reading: 7.5
